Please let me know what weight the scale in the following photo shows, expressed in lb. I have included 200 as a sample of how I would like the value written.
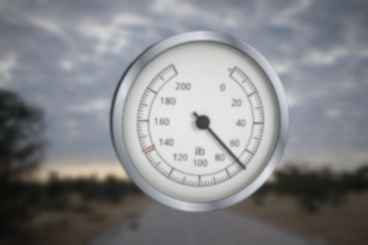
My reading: 70
